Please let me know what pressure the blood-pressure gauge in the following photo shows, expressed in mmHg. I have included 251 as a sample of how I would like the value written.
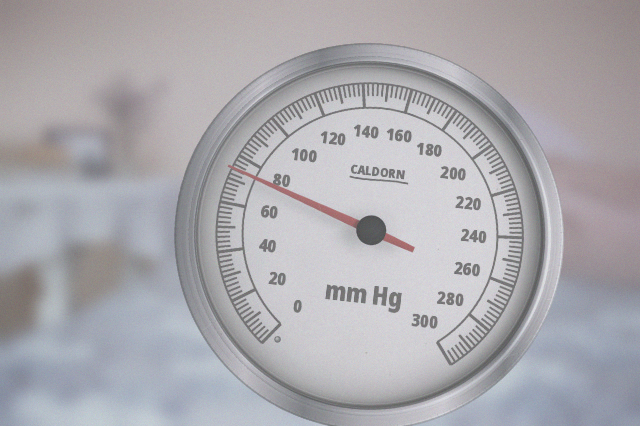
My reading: 74
